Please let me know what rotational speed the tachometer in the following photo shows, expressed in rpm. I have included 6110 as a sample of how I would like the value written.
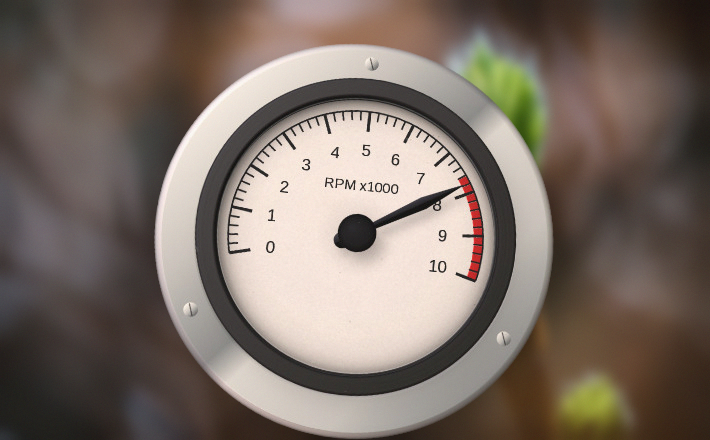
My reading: 7800
